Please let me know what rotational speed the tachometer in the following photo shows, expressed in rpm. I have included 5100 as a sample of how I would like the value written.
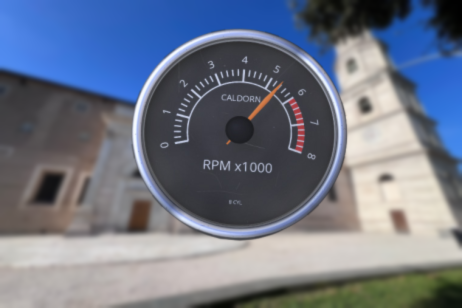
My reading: 5400
